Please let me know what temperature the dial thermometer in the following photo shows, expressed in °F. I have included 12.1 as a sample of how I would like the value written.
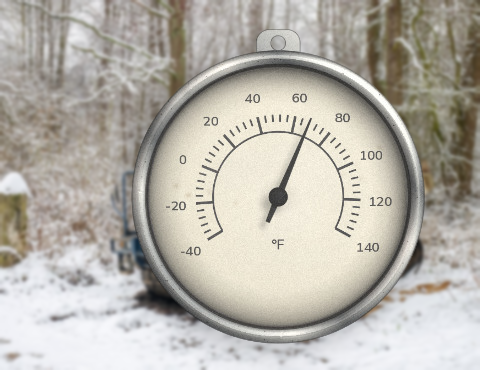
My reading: 68
